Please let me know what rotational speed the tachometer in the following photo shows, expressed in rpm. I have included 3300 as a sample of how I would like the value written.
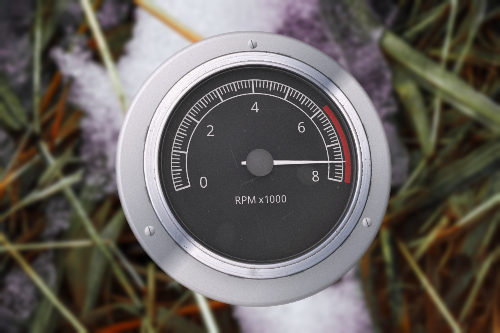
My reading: 7500
